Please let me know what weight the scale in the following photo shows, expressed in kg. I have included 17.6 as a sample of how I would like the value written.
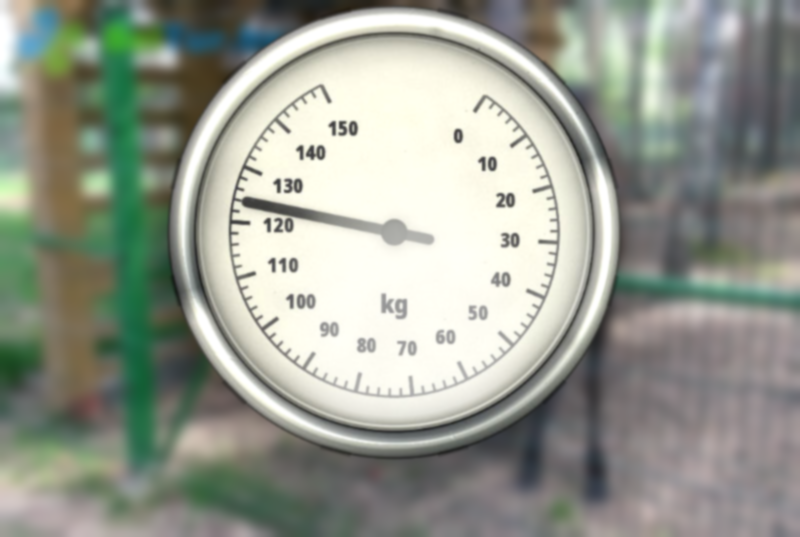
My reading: 124
